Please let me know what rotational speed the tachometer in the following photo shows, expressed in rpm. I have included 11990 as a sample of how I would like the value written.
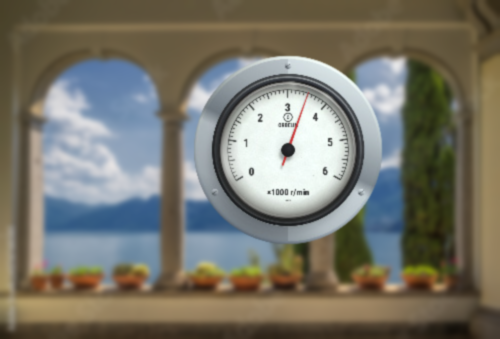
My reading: 3500
